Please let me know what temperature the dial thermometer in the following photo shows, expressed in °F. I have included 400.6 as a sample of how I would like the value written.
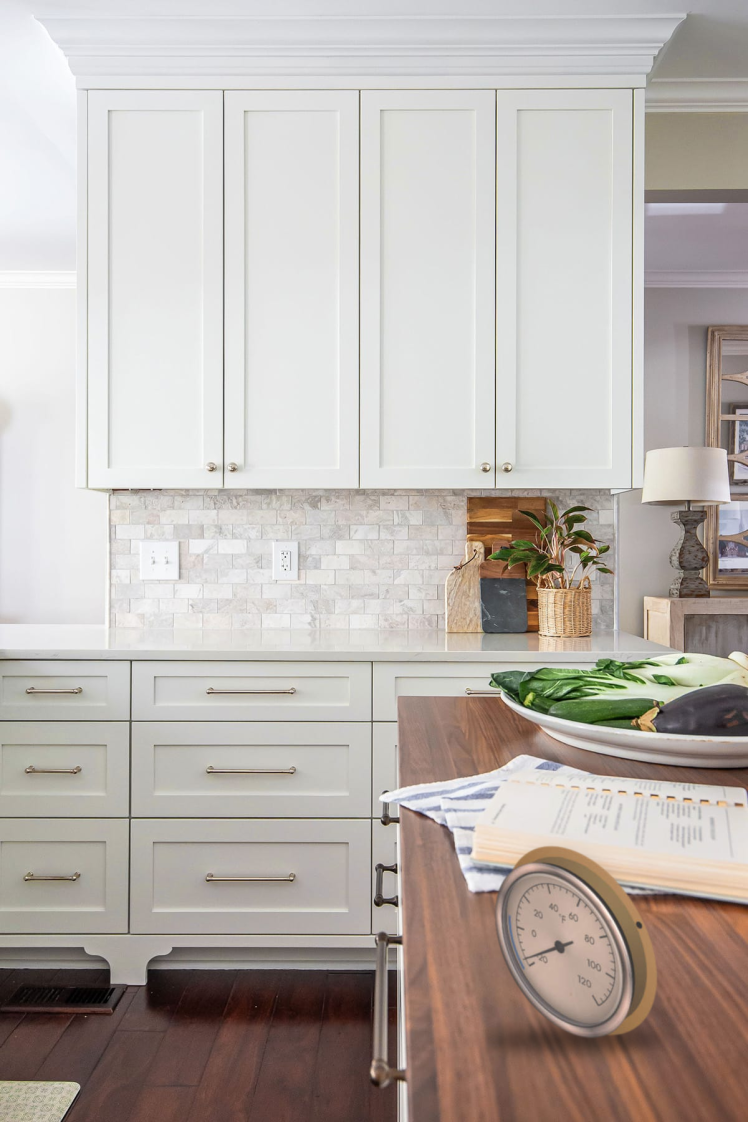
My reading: -16
